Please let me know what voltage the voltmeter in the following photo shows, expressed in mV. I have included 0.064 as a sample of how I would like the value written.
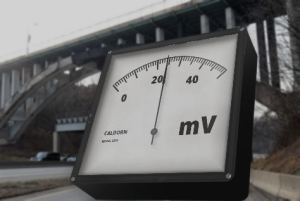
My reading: 25
